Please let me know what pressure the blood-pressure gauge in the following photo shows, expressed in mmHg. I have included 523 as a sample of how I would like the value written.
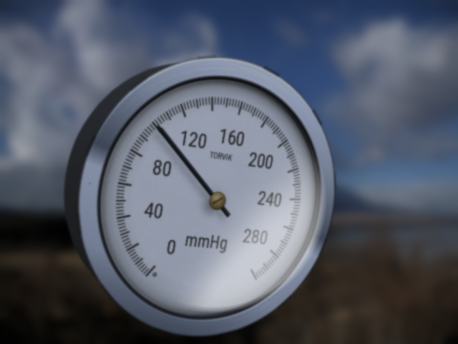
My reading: 100
